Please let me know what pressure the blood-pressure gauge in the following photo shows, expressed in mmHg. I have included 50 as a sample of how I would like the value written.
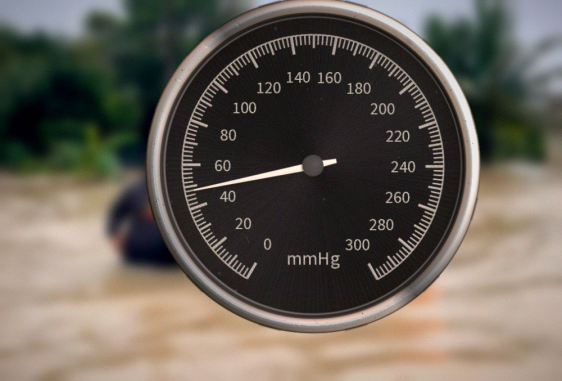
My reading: 48
